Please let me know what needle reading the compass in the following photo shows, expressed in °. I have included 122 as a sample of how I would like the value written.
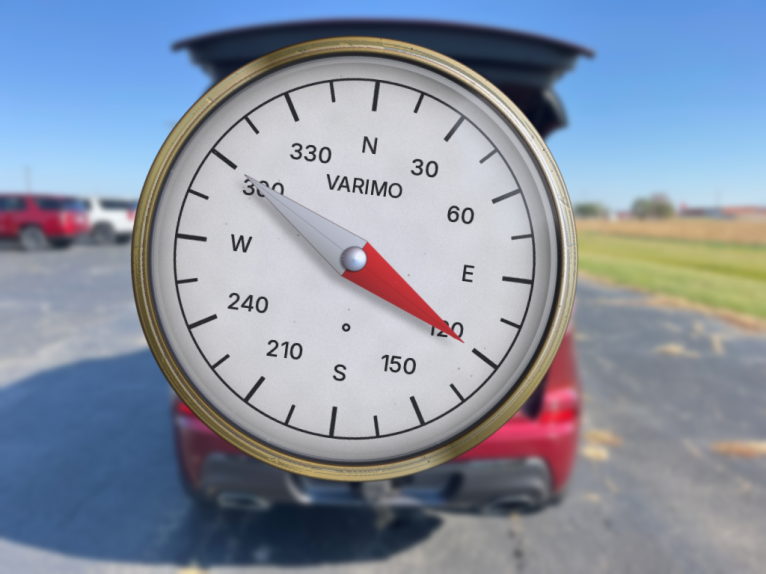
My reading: 120
